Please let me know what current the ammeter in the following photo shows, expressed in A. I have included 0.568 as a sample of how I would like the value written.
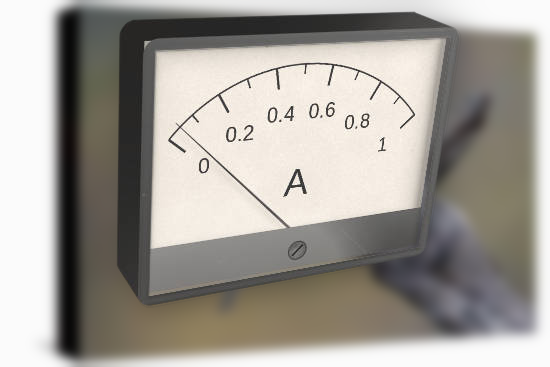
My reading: 0.05
